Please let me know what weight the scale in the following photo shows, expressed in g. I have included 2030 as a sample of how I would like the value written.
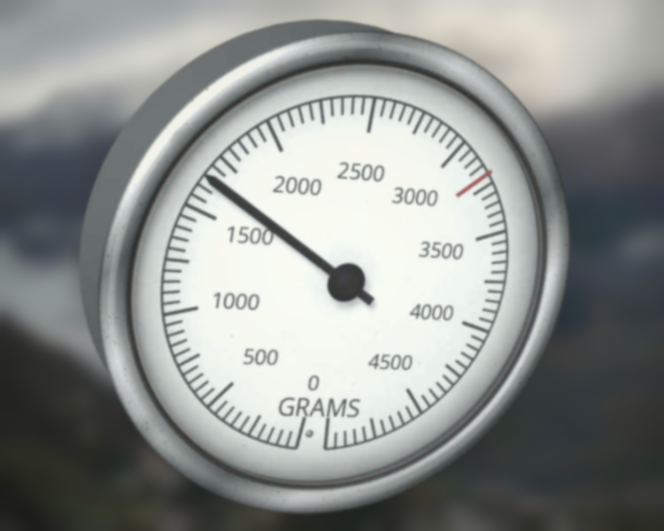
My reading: 1650
